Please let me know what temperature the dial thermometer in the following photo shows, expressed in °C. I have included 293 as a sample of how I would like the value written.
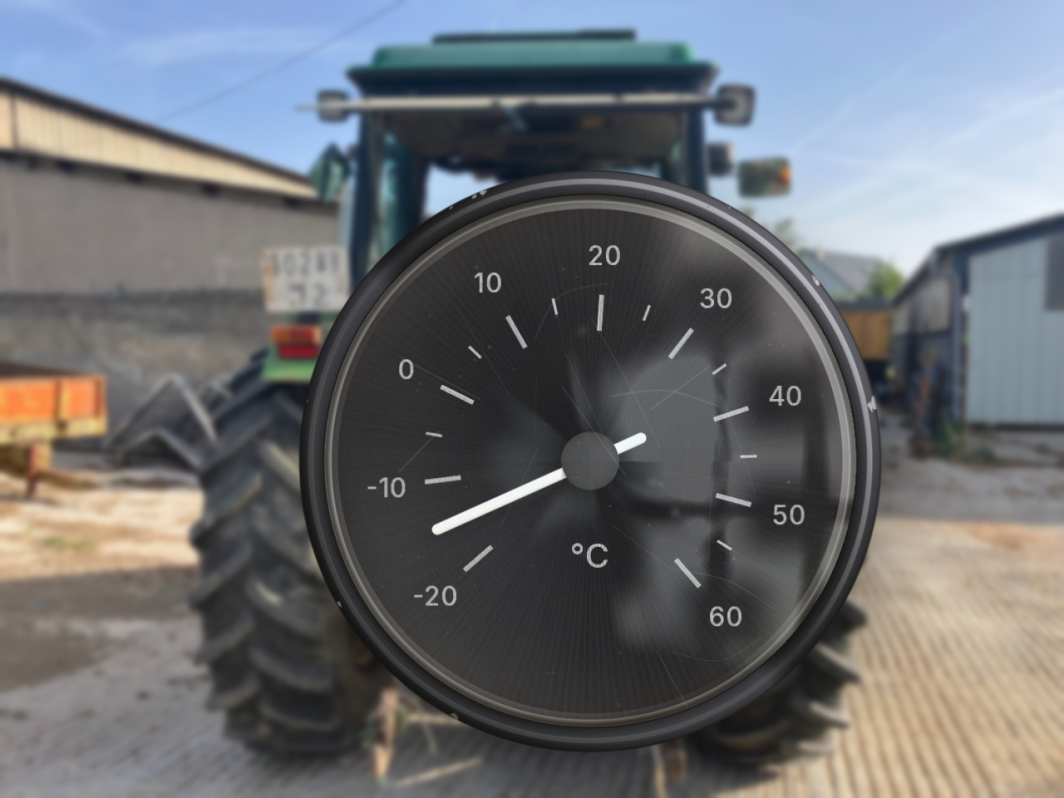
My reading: -15
